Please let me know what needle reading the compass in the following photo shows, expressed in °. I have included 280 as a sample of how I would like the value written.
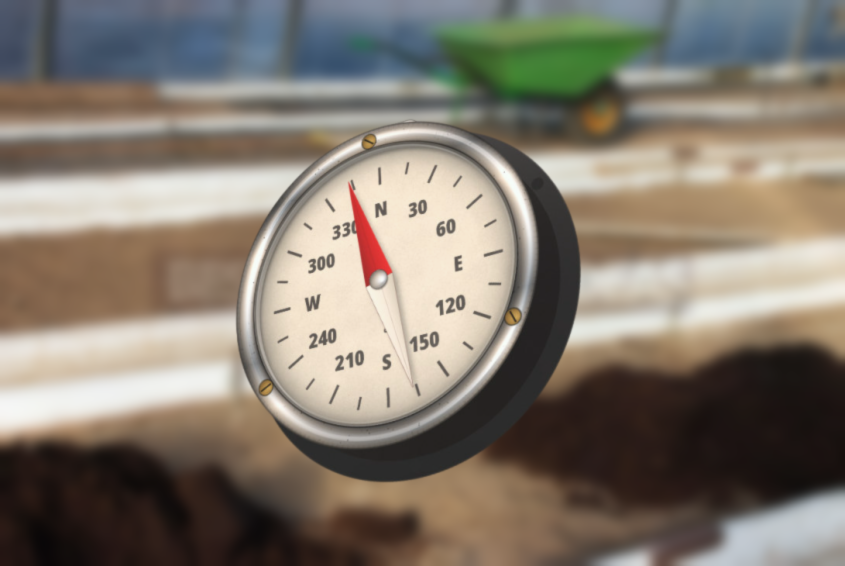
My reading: 345
